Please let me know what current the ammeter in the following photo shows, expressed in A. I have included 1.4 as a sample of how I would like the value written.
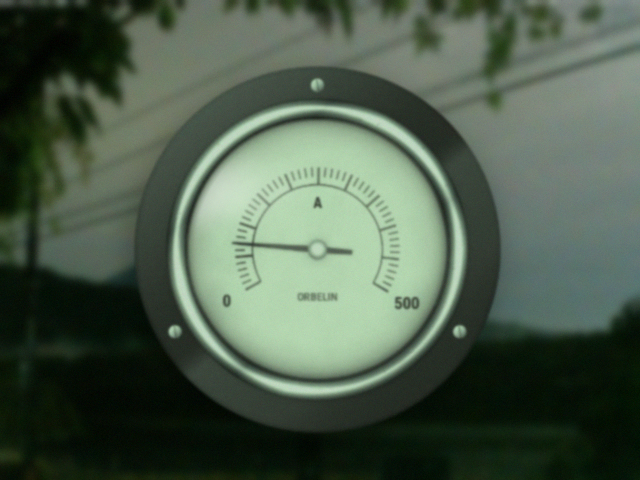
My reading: 70
